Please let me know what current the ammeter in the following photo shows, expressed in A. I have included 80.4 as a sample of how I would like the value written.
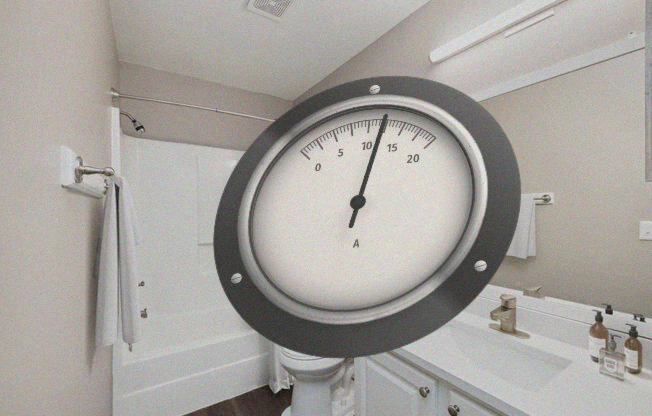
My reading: 12.5
